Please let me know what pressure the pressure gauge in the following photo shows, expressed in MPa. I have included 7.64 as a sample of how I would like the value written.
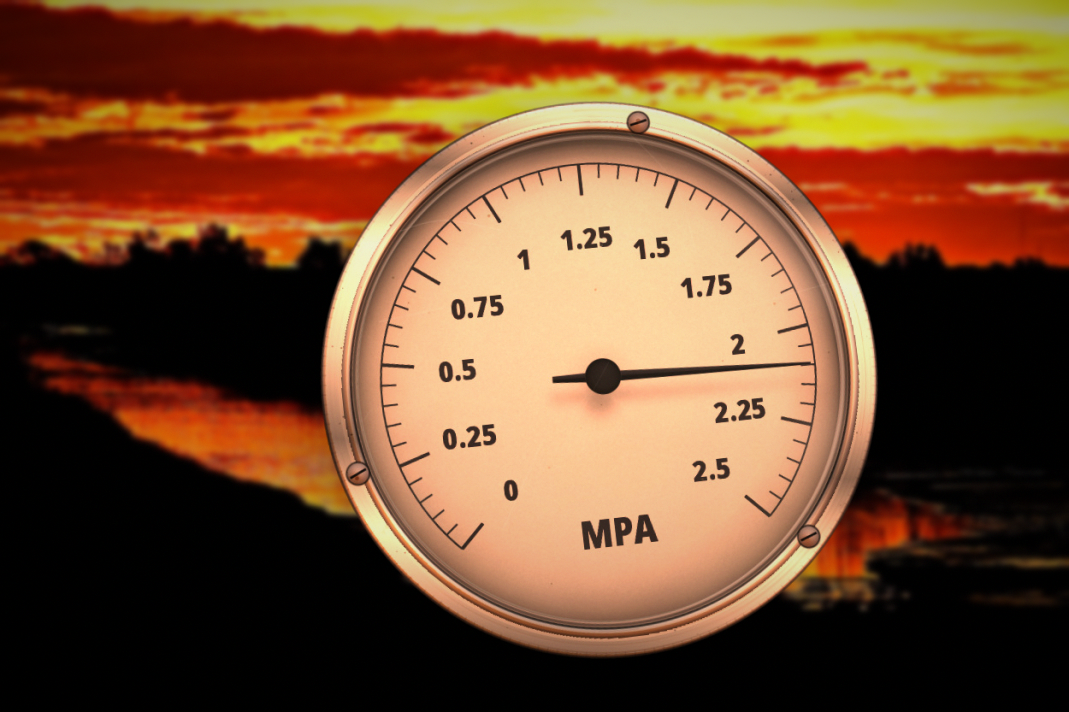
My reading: 2.1
